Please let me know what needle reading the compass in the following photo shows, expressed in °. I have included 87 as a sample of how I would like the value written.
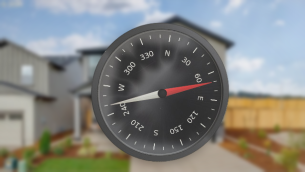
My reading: 70
